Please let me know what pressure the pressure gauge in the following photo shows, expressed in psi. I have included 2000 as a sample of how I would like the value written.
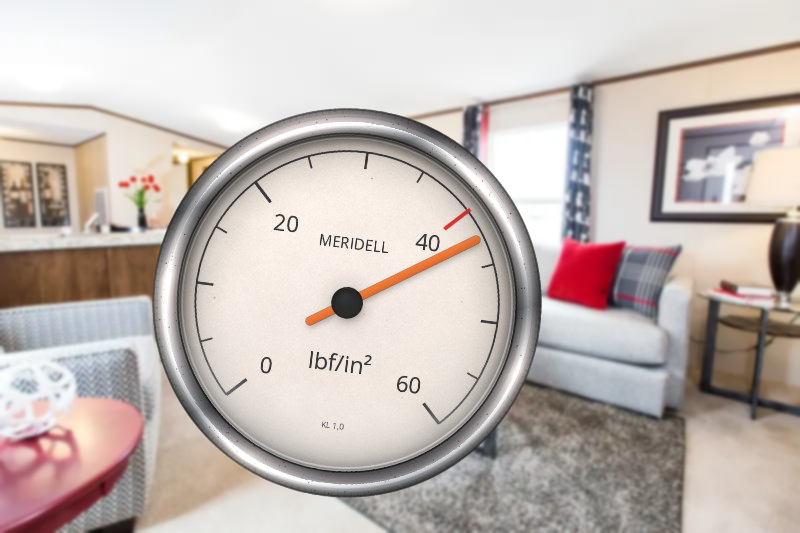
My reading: 42.5
